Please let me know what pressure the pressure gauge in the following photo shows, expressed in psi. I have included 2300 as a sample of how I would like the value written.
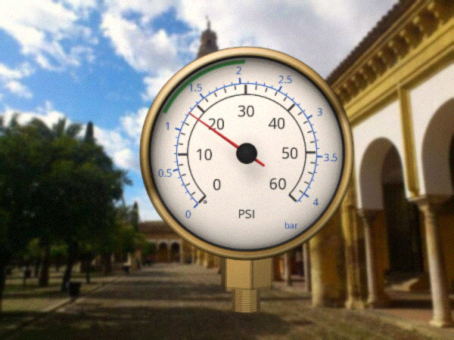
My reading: 18
